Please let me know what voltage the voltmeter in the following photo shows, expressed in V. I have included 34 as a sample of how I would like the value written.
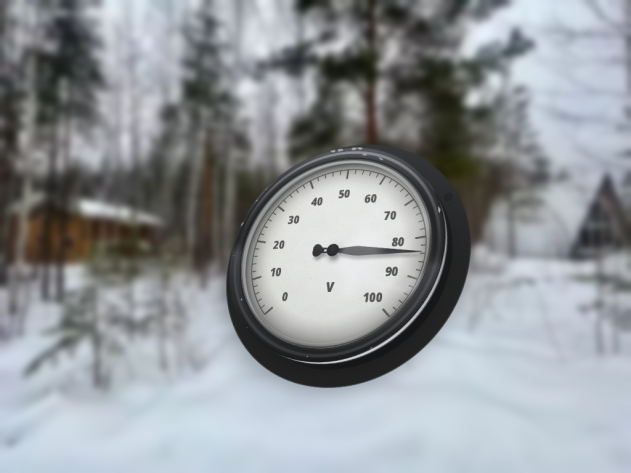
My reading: 84
